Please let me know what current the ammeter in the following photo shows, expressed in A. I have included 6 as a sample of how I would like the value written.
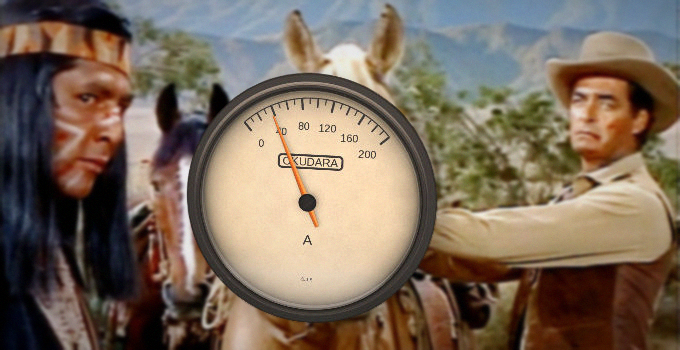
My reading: 40
